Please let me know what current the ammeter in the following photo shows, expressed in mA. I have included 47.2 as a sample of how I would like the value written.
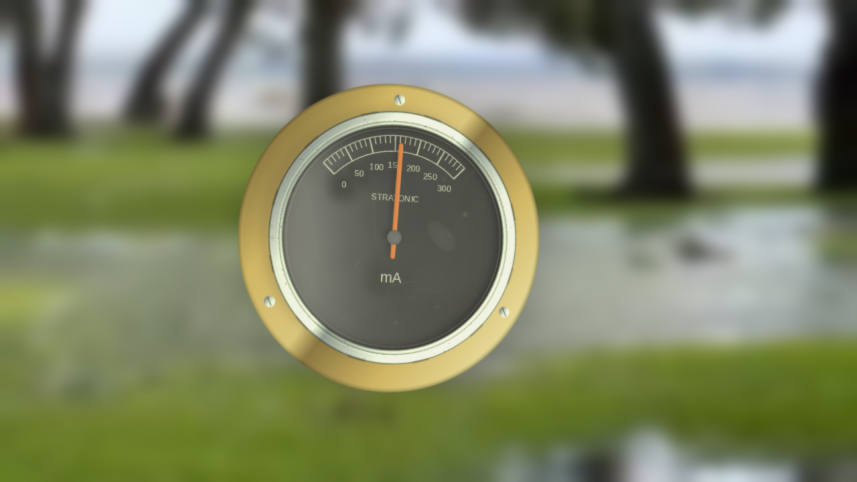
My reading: 160
